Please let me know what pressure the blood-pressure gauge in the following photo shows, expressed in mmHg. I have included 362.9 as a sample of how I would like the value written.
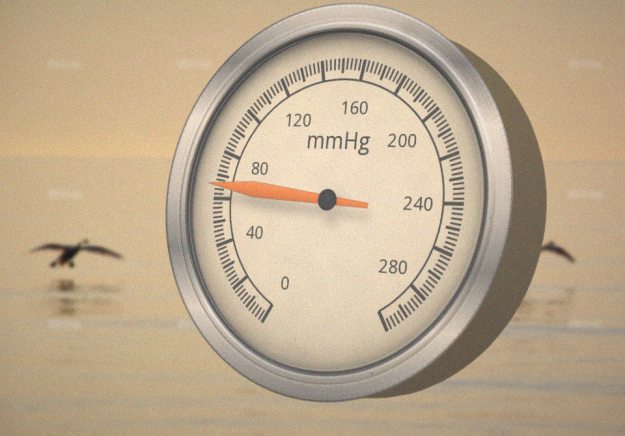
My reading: 66
